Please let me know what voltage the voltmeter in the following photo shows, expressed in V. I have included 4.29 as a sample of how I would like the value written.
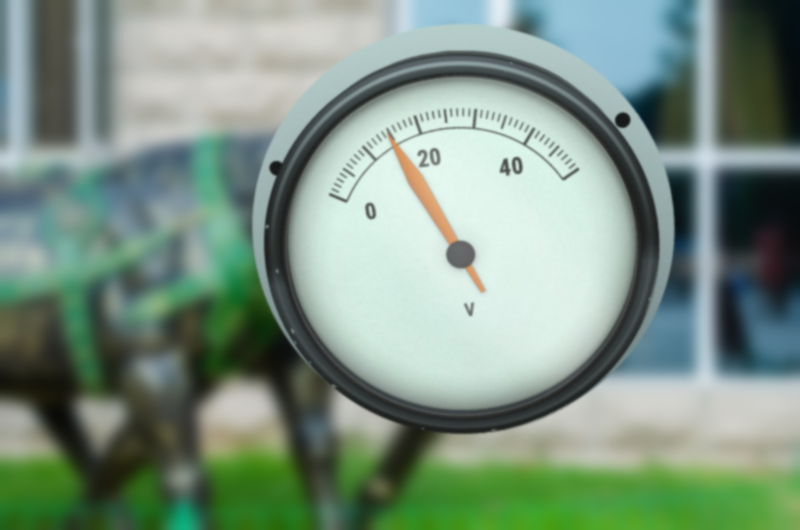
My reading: 15
